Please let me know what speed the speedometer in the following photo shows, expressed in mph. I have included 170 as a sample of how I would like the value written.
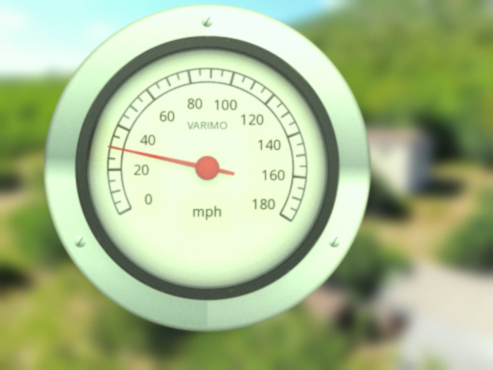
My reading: 30
